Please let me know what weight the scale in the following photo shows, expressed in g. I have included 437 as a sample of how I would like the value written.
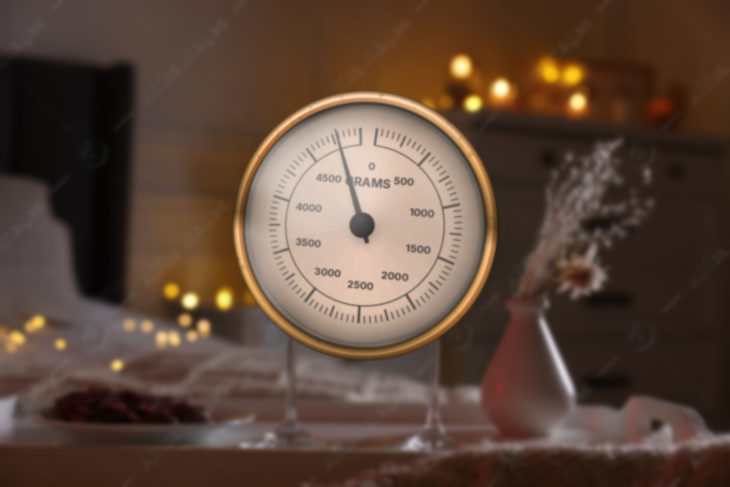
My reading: 4800
